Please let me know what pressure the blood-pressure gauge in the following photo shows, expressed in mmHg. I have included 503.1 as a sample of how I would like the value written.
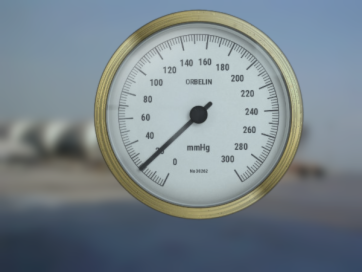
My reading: 20
